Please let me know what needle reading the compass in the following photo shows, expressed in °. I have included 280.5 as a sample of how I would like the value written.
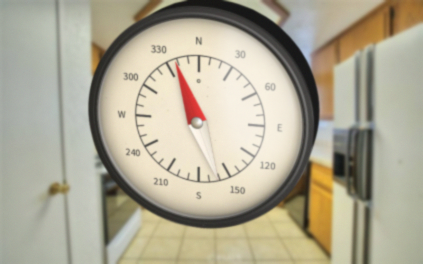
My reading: 340
